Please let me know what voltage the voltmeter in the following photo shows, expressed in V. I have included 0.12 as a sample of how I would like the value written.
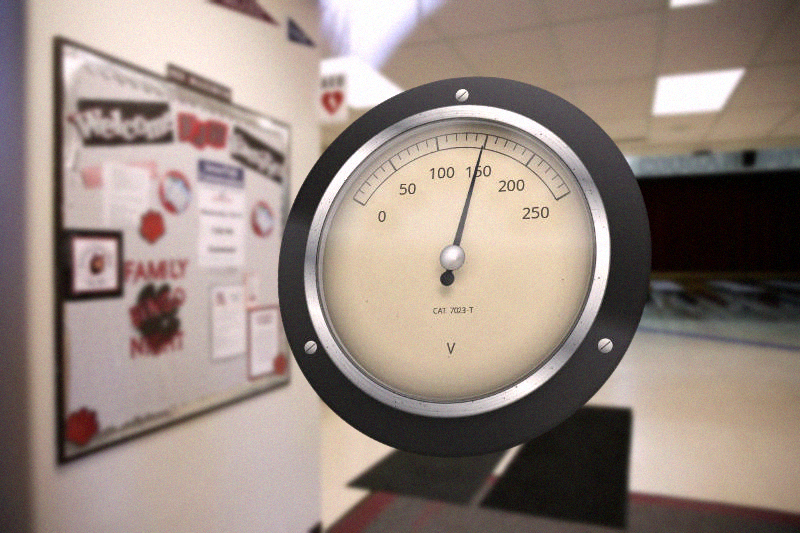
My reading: 150
